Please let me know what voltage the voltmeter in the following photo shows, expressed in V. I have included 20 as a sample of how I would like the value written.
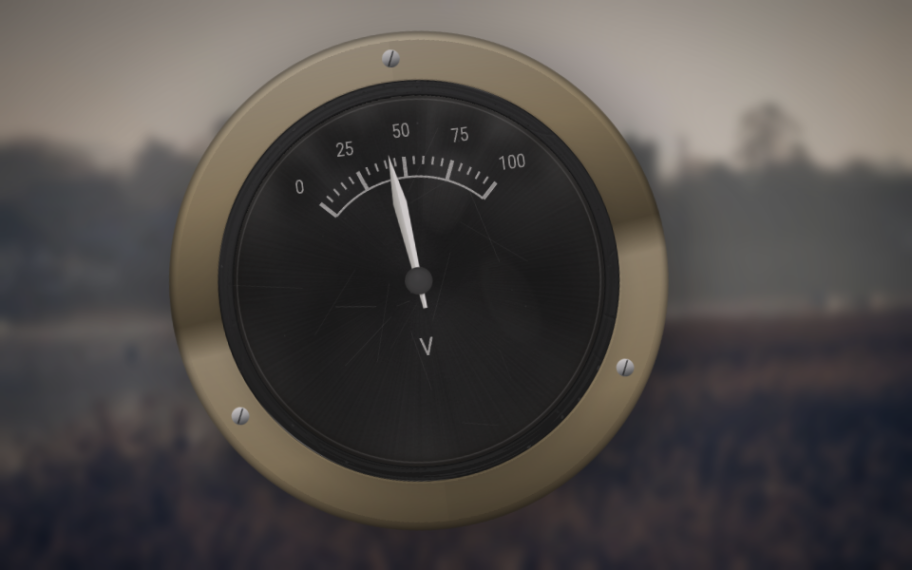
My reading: 42.5
